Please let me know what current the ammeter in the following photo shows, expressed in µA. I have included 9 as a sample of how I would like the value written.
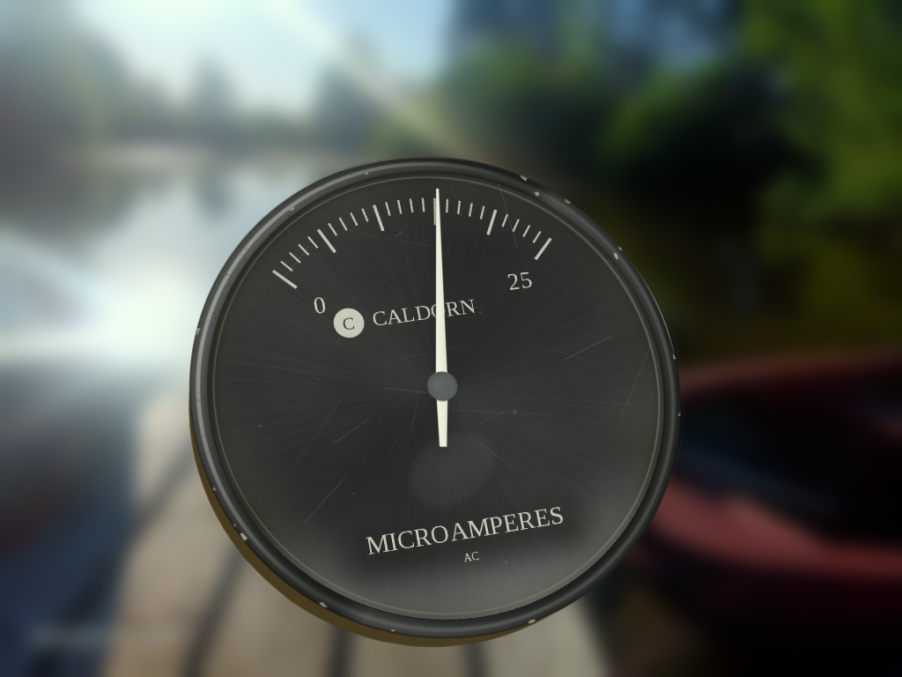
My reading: 15
